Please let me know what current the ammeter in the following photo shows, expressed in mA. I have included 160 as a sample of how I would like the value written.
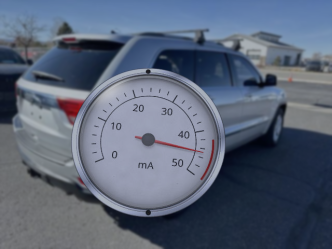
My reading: 45
